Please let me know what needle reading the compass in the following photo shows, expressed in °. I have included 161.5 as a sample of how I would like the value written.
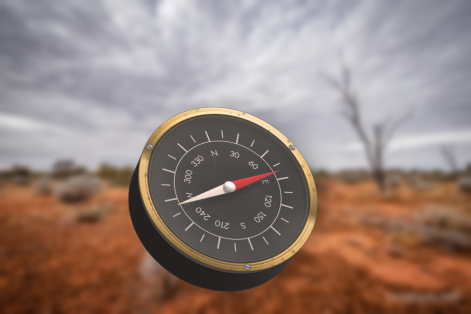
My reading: 82.5
